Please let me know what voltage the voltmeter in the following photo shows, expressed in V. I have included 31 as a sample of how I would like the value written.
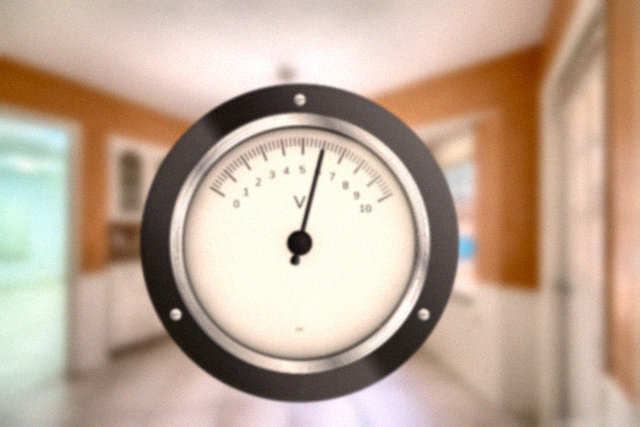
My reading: 6
